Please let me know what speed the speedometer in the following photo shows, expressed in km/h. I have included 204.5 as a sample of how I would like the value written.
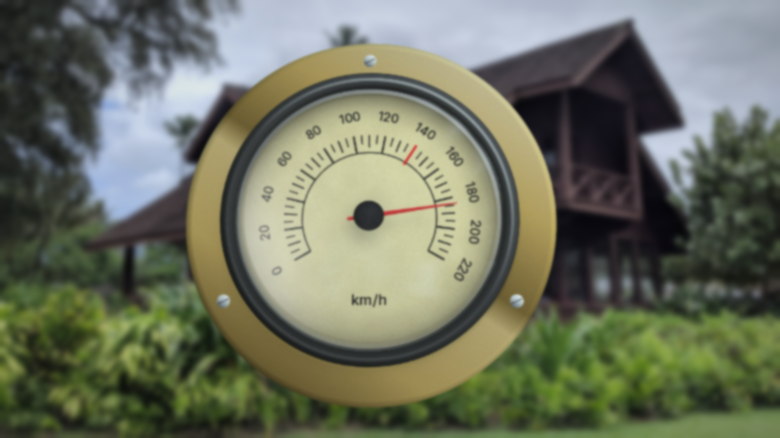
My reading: 185
